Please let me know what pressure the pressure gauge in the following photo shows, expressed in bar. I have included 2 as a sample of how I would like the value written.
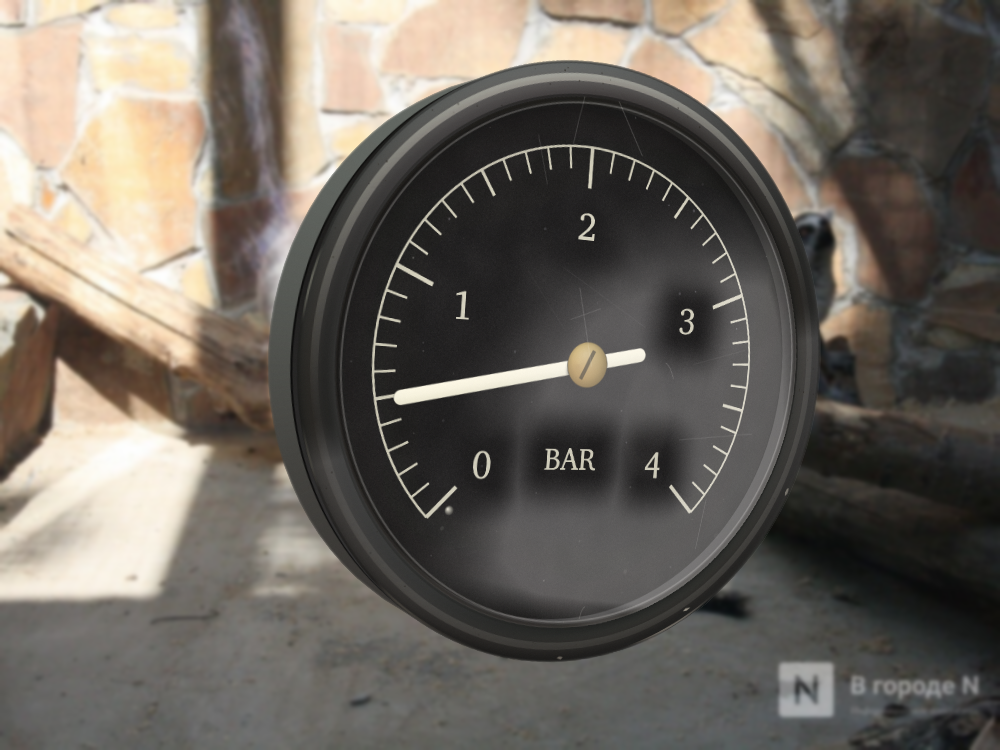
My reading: 0.5
